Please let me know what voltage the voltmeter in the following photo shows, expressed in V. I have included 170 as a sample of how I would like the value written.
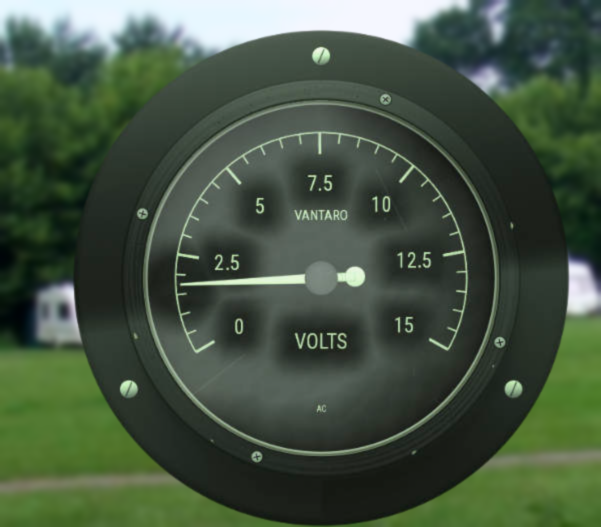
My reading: 1.75
